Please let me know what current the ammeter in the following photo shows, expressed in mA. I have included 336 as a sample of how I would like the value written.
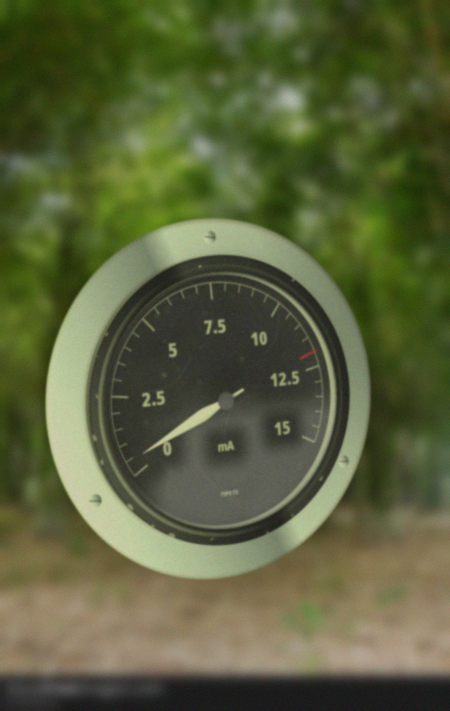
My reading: 0.5
